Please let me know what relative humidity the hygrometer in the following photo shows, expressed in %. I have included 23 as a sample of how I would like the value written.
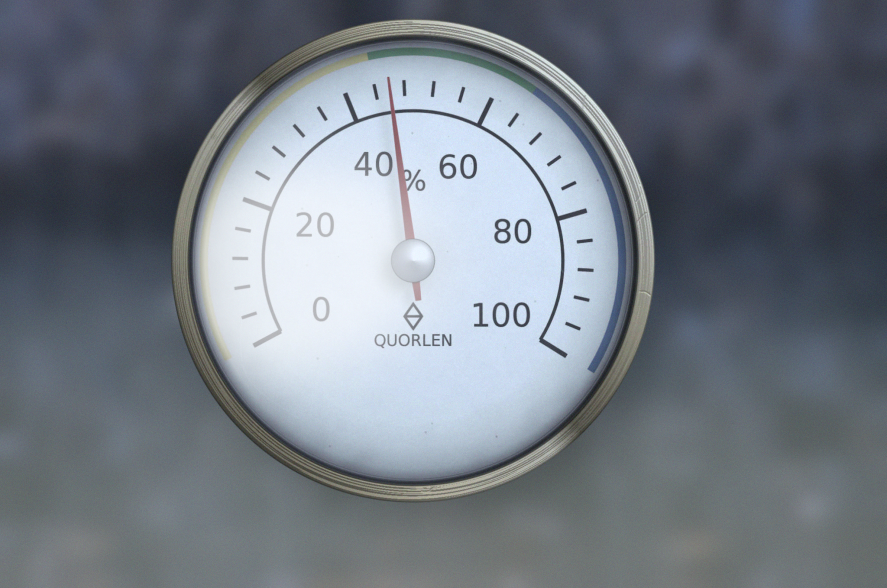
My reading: 46
